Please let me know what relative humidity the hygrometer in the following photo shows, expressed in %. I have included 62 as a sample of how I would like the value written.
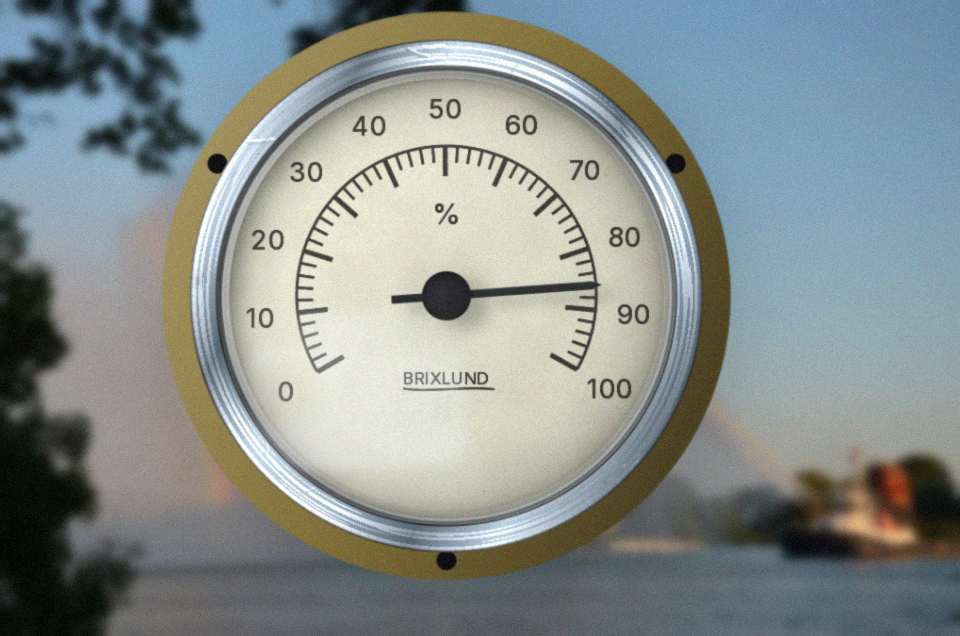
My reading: 86
